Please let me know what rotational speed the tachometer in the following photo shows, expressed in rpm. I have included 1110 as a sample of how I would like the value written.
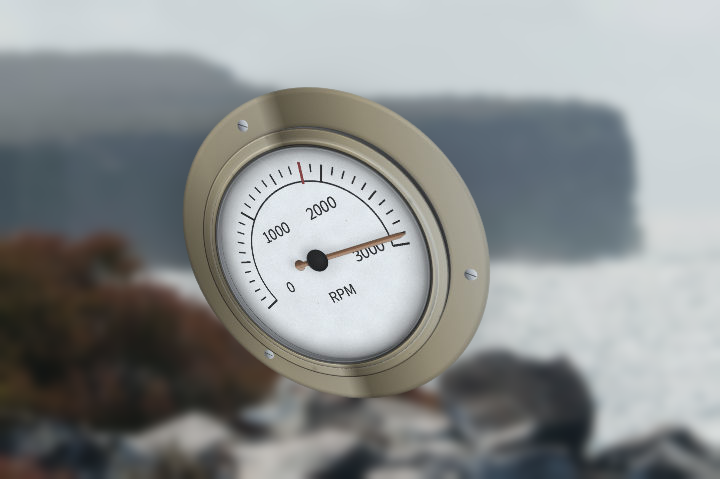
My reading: 2900
